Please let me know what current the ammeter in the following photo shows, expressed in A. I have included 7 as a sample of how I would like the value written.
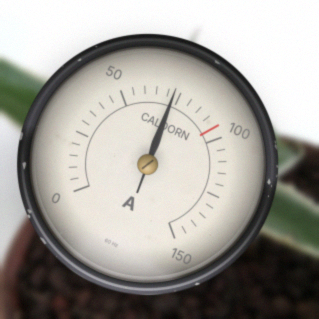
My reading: 72.5
